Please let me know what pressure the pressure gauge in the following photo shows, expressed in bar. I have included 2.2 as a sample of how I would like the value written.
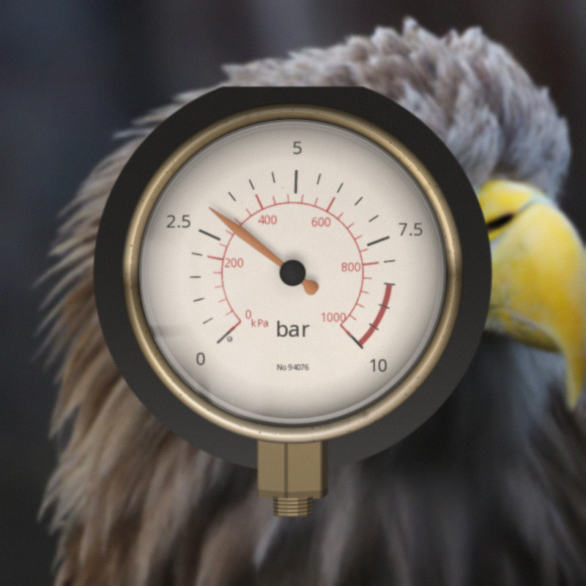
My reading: 3
